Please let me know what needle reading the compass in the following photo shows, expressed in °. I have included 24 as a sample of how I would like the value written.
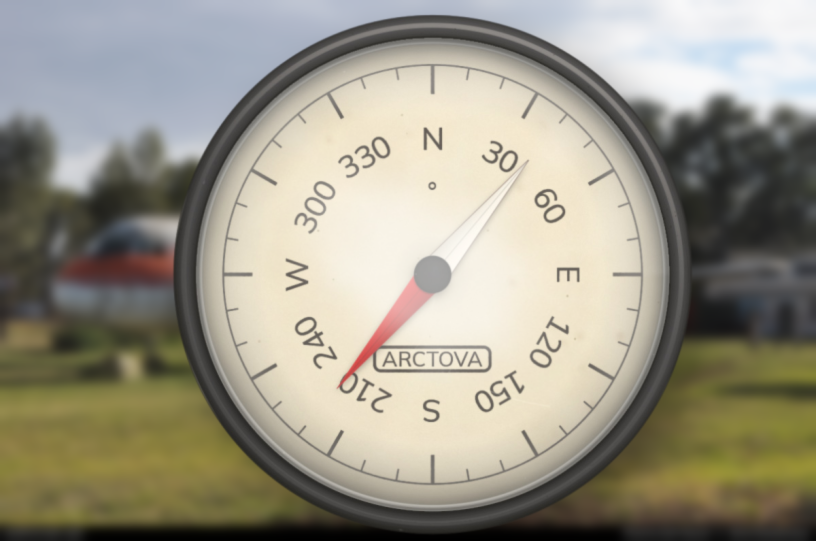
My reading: 220
